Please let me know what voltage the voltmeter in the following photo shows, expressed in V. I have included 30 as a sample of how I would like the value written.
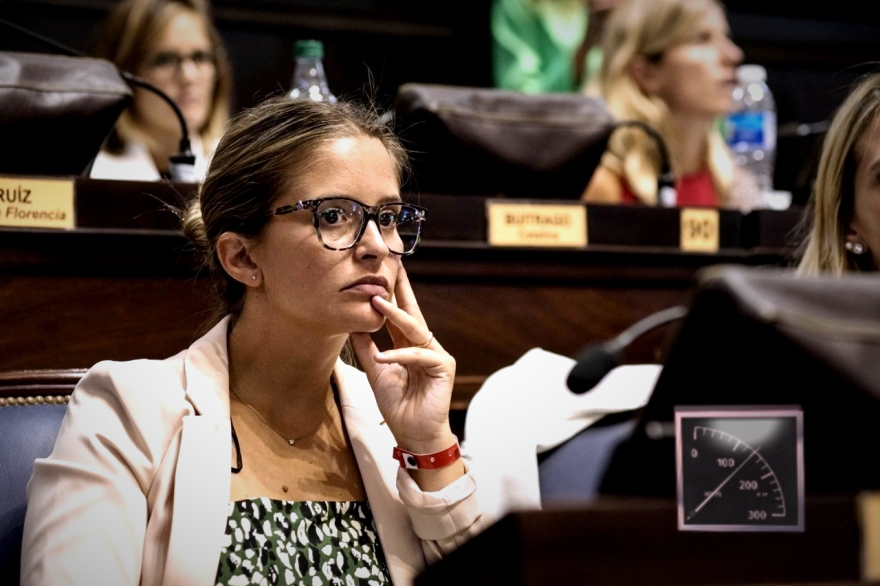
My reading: 140
